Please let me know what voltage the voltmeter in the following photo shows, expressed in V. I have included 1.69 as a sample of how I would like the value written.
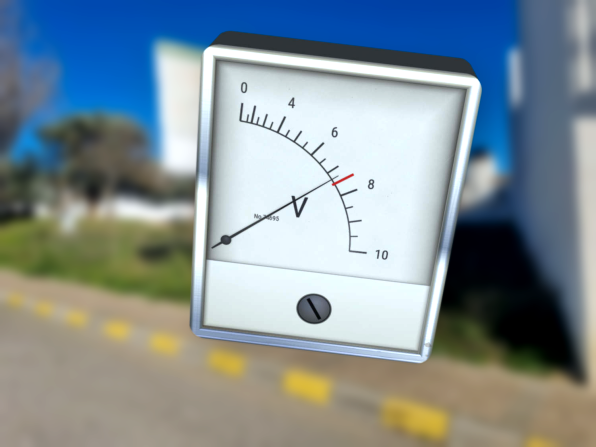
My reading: 7.25
